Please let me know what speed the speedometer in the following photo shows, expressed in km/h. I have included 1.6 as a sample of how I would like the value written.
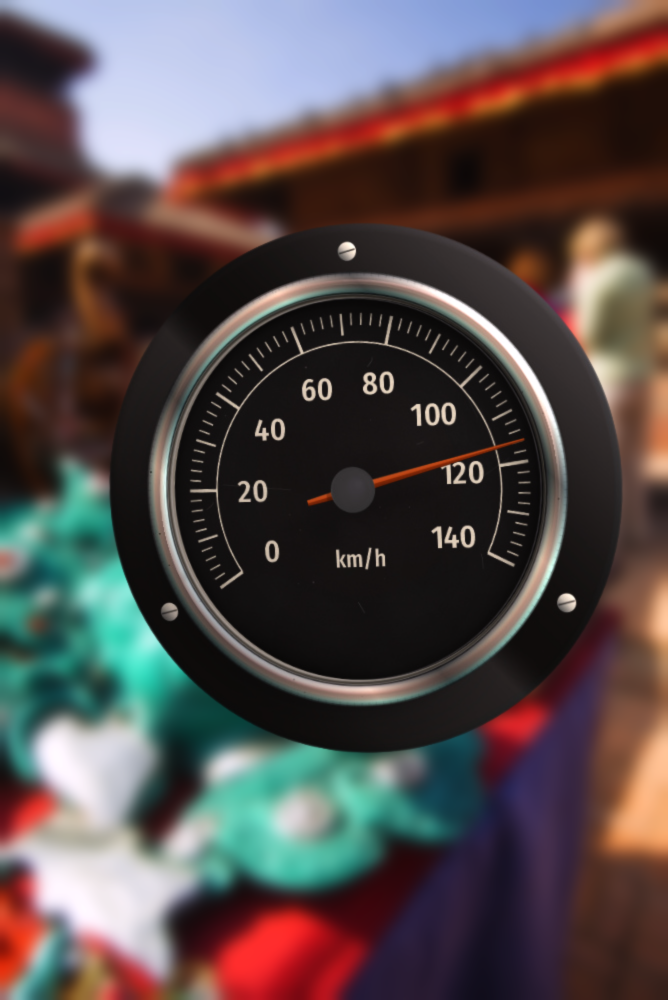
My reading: 116
